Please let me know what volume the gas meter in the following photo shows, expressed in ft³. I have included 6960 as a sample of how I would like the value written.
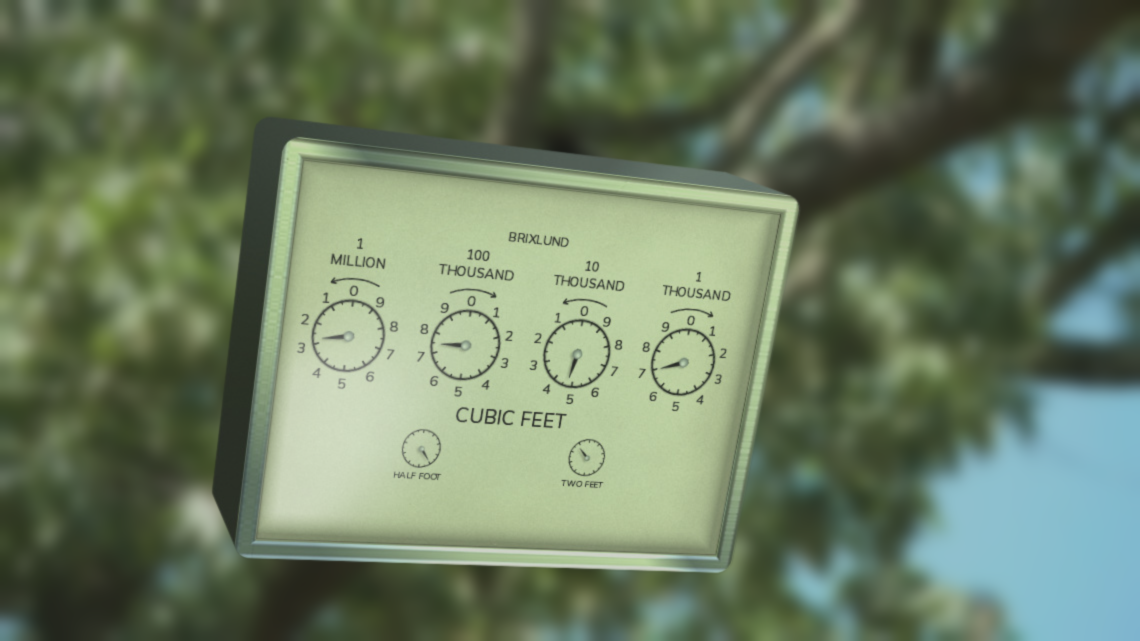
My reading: 274700
